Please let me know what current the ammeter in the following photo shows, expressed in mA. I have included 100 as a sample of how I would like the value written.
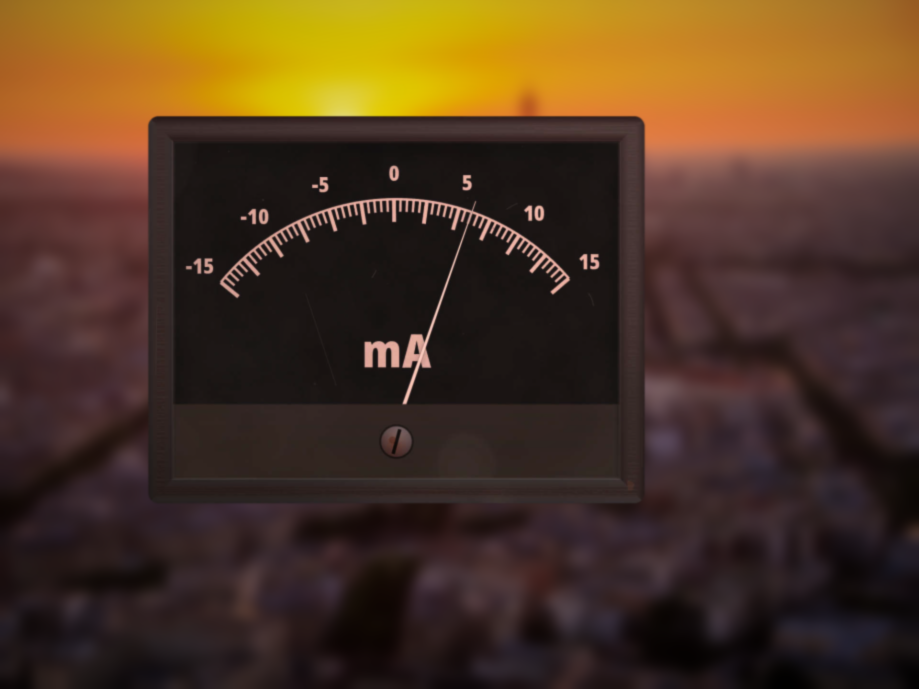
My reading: 6
